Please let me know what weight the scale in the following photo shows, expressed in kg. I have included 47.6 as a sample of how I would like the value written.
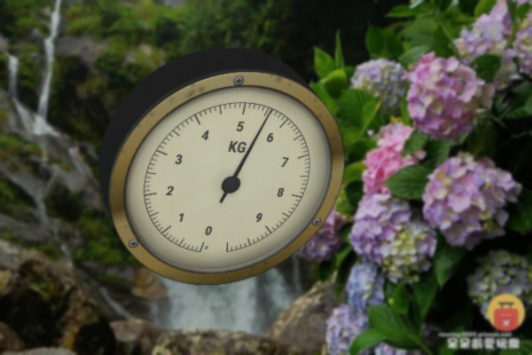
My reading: 5.5
